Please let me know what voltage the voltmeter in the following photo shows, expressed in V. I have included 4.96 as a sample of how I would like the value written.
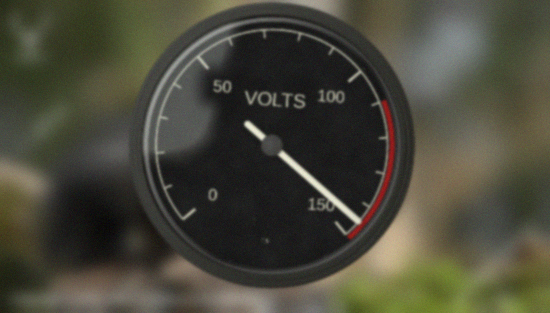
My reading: 145
